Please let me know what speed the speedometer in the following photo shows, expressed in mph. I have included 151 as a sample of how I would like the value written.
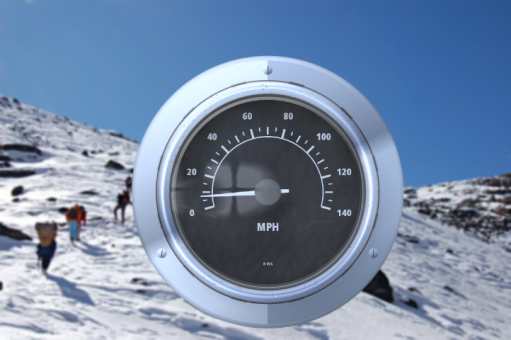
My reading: 7.5
